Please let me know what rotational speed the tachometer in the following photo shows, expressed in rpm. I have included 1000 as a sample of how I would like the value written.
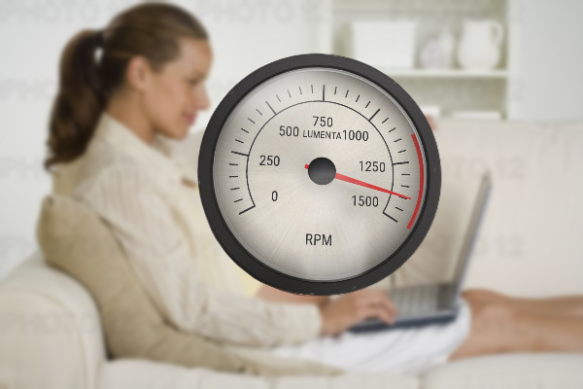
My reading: 1400
